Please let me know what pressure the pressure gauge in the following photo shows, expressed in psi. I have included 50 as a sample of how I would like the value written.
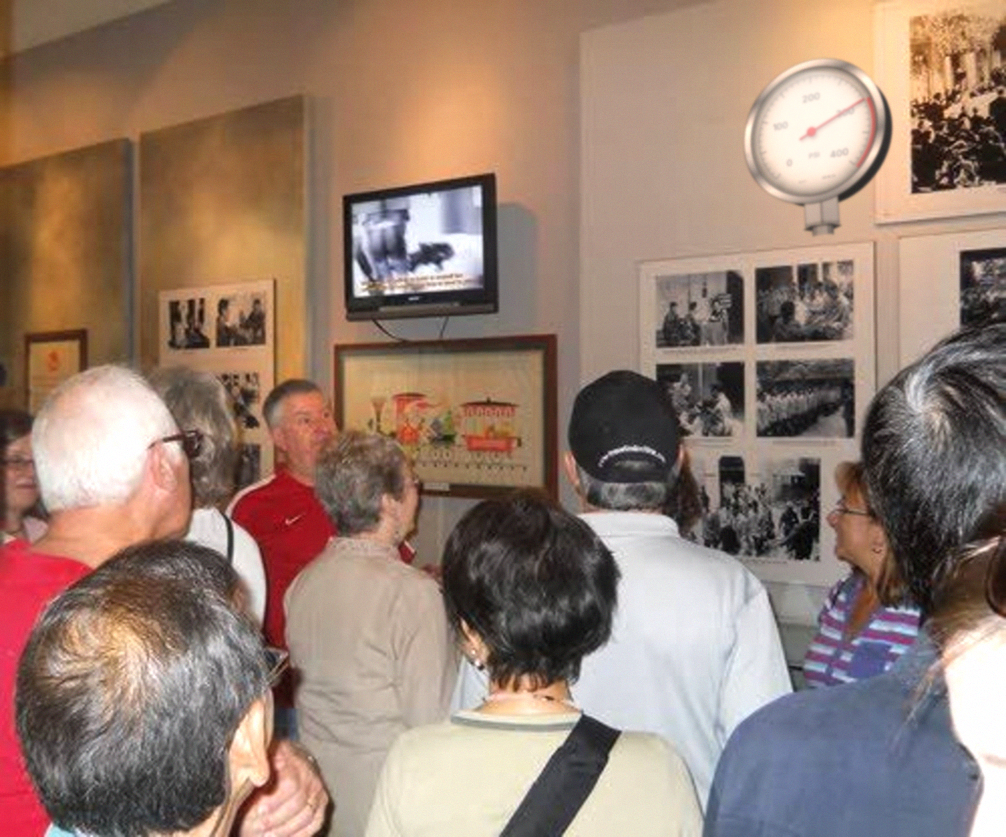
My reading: 300
